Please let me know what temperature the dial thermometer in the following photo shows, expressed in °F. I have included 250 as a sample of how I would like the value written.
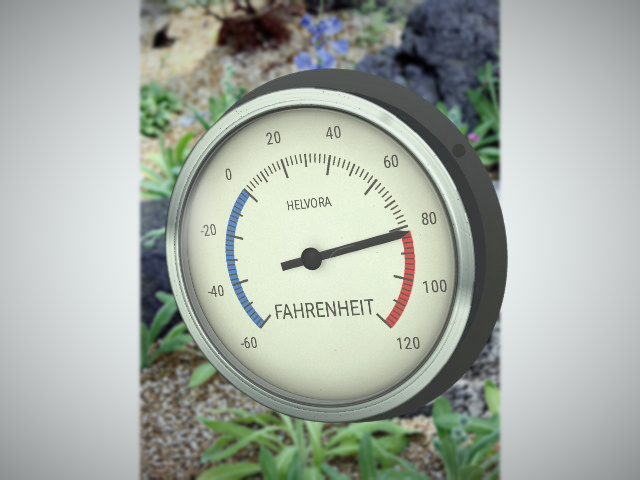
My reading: 82
